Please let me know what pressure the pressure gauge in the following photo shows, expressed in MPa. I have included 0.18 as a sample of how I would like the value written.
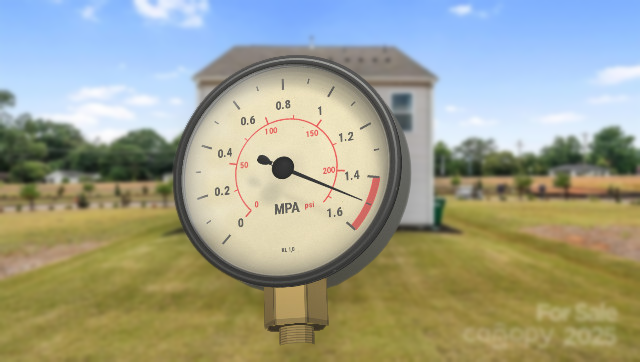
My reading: 1.5
